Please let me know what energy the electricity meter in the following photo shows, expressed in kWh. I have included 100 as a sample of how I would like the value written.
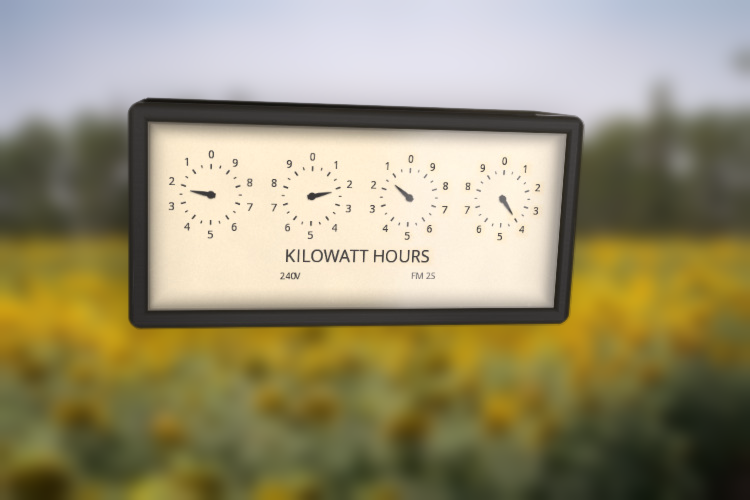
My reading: 2214
